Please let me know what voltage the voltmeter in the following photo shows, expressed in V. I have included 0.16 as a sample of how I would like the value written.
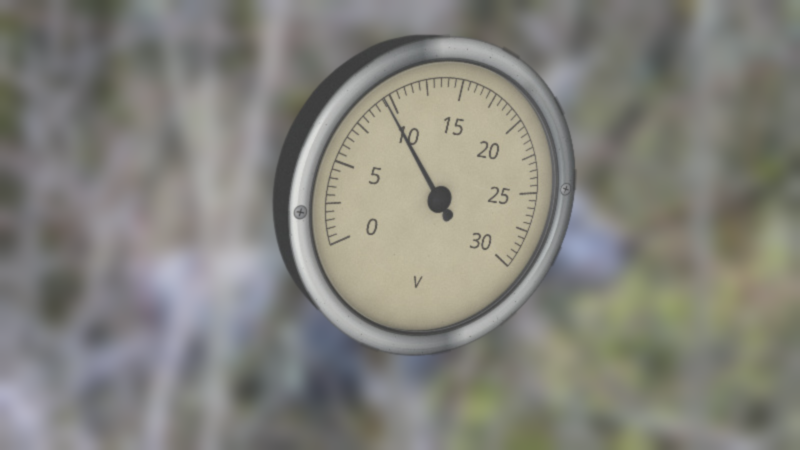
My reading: 9.5
